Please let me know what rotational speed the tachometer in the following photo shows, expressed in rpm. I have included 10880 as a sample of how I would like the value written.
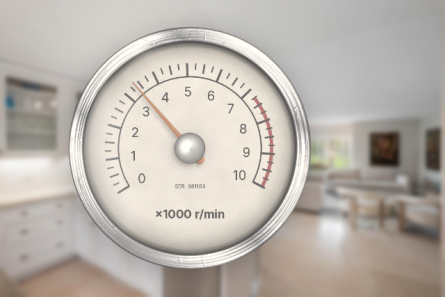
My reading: 3375
